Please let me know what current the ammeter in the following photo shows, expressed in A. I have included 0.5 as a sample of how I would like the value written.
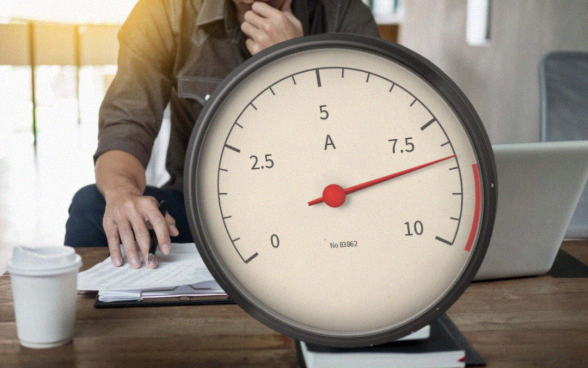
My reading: 8.25
